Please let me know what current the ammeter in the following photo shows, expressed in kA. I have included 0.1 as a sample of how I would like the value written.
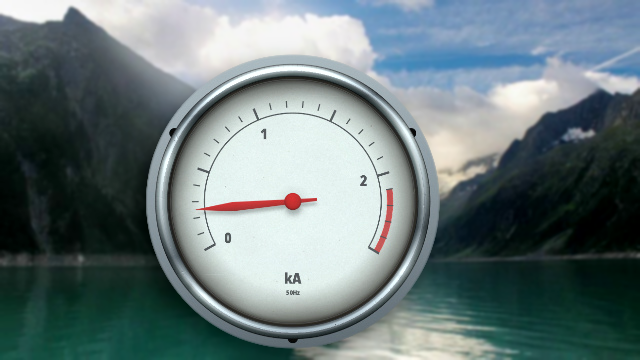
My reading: 0.25
